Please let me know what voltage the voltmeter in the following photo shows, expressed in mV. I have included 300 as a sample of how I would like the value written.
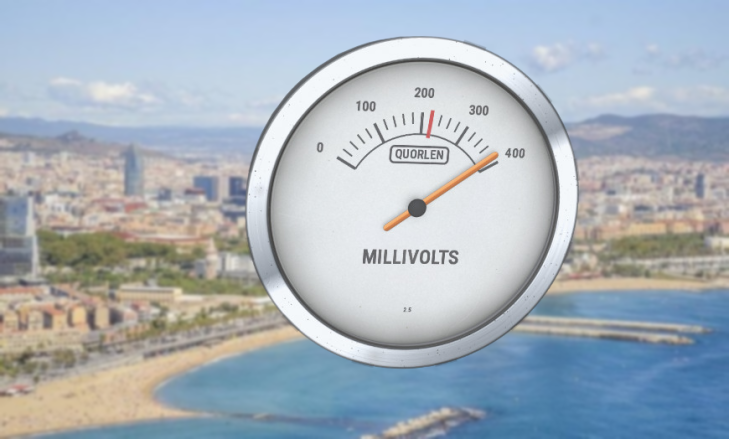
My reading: 380
